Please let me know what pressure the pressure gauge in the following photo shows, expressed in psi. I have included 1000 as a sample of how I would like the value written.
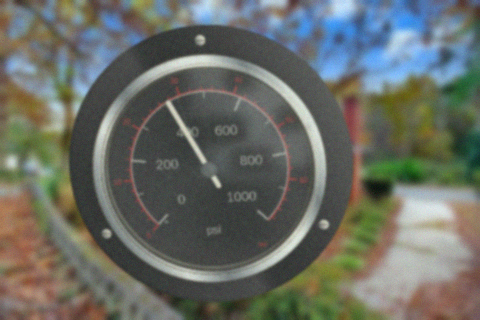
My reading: 400
